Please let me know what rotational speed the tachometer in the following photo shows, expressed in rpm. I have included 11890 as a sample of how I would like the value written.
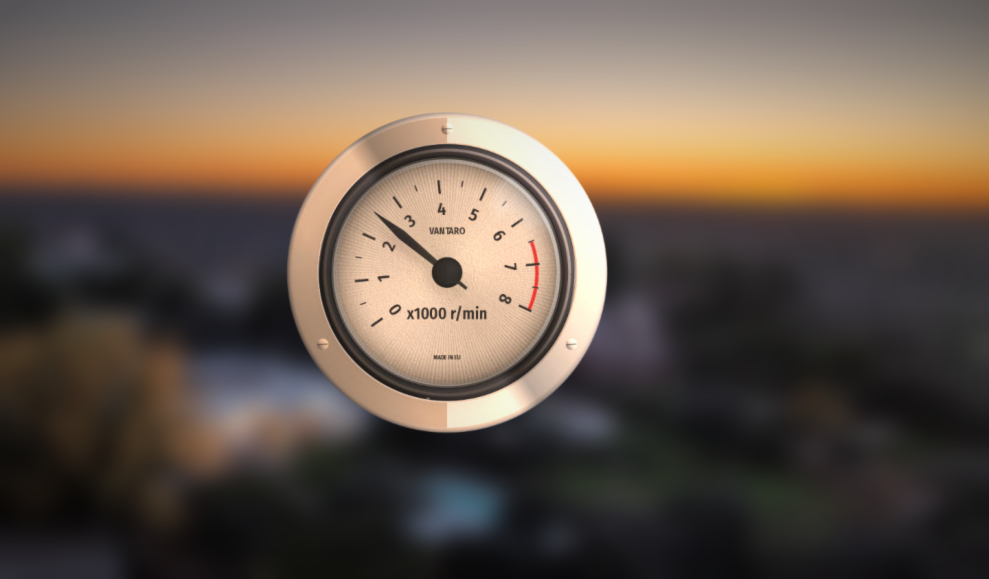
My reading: 2500
